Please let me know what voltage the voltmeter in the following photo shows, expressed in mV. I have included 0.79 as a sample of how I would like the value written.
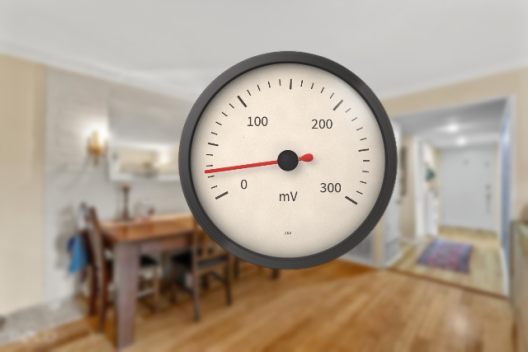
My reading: 25
